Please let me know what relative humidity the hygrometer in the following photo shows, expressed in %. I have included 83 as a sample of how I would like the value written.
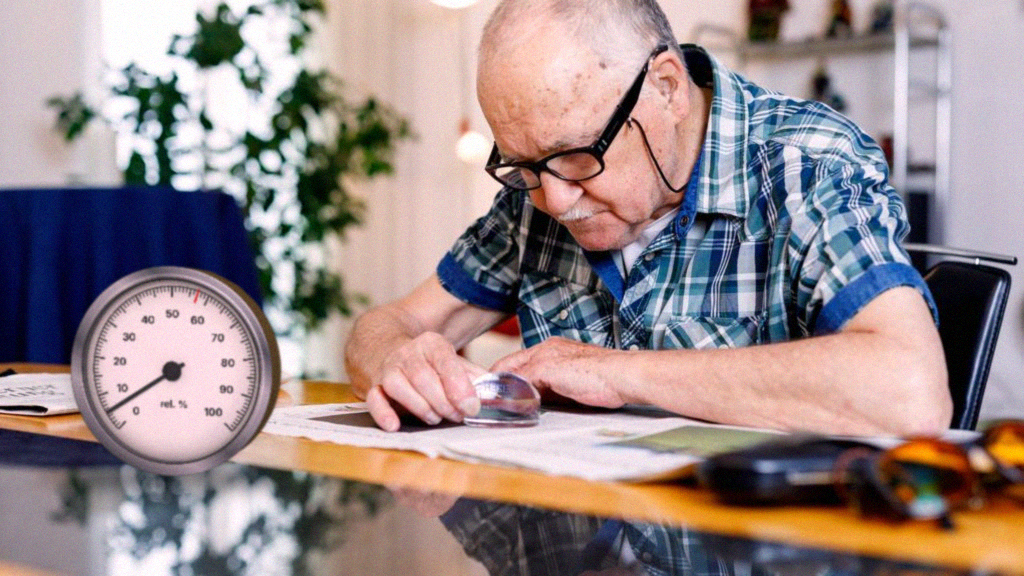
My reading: 5
